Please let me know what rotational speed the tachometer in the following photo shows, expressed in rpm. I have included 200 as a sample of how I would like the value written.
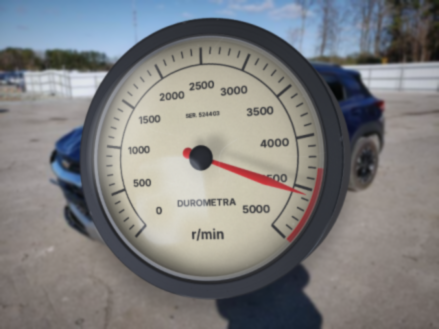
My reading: 4550
